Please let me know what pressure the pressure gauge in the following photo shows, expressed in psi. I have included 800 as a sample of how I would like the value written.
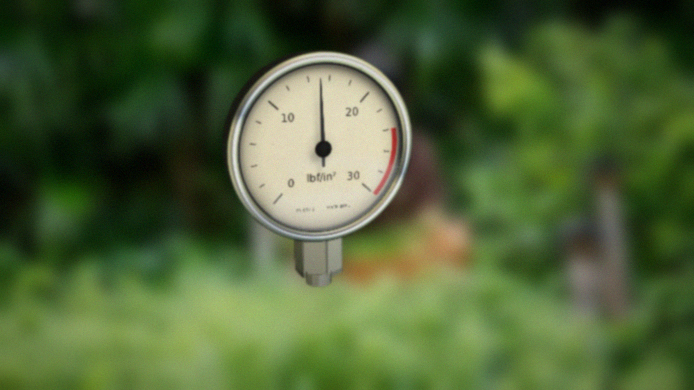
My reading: 15
